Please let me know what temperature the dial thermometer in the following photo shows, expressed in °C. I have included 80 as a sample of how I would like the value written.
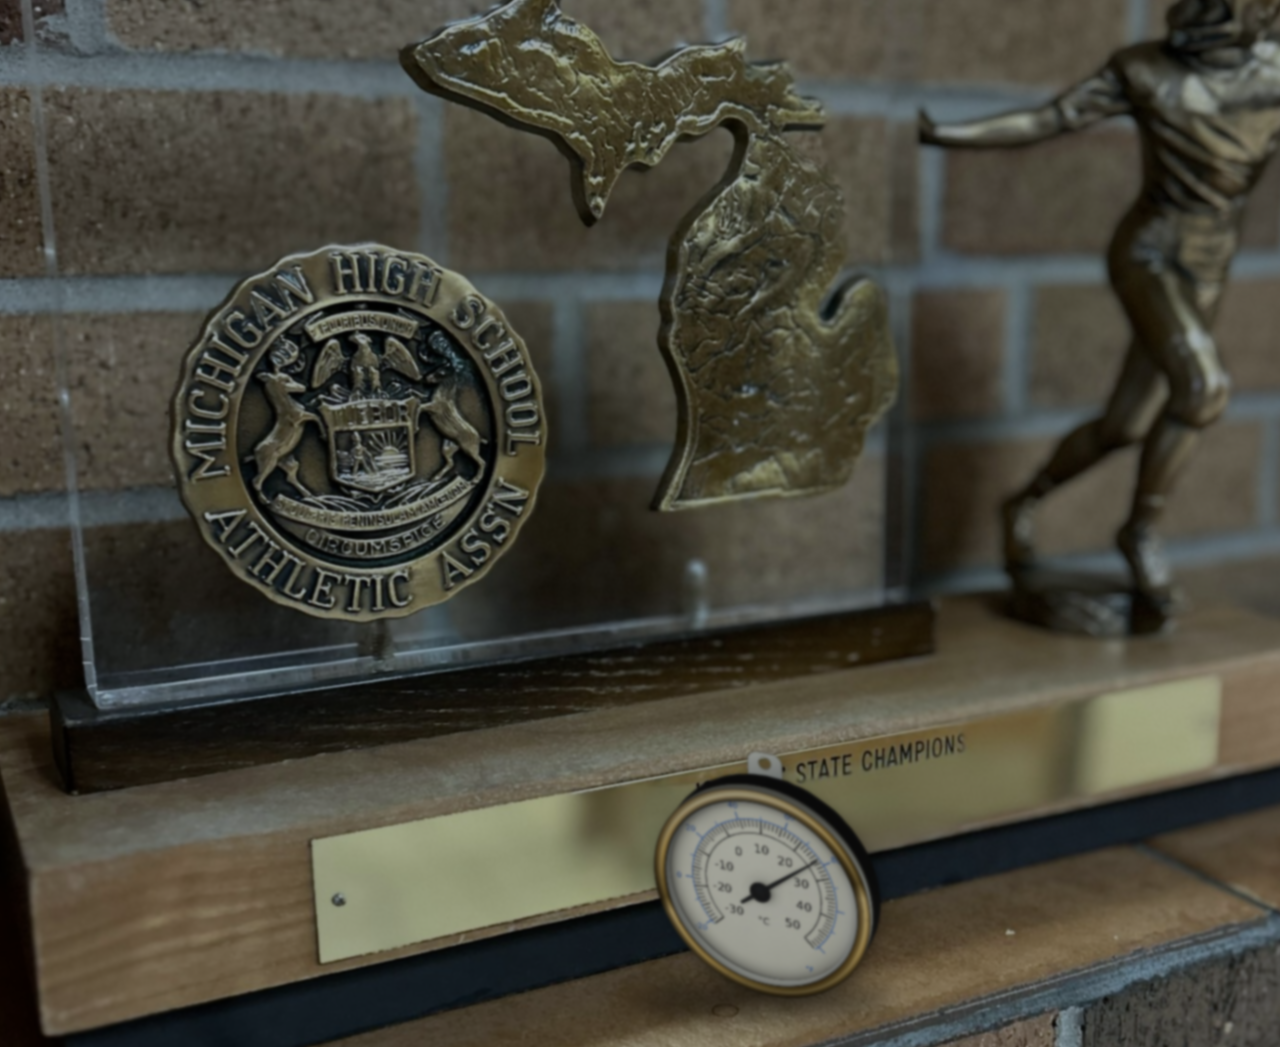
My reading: 25
